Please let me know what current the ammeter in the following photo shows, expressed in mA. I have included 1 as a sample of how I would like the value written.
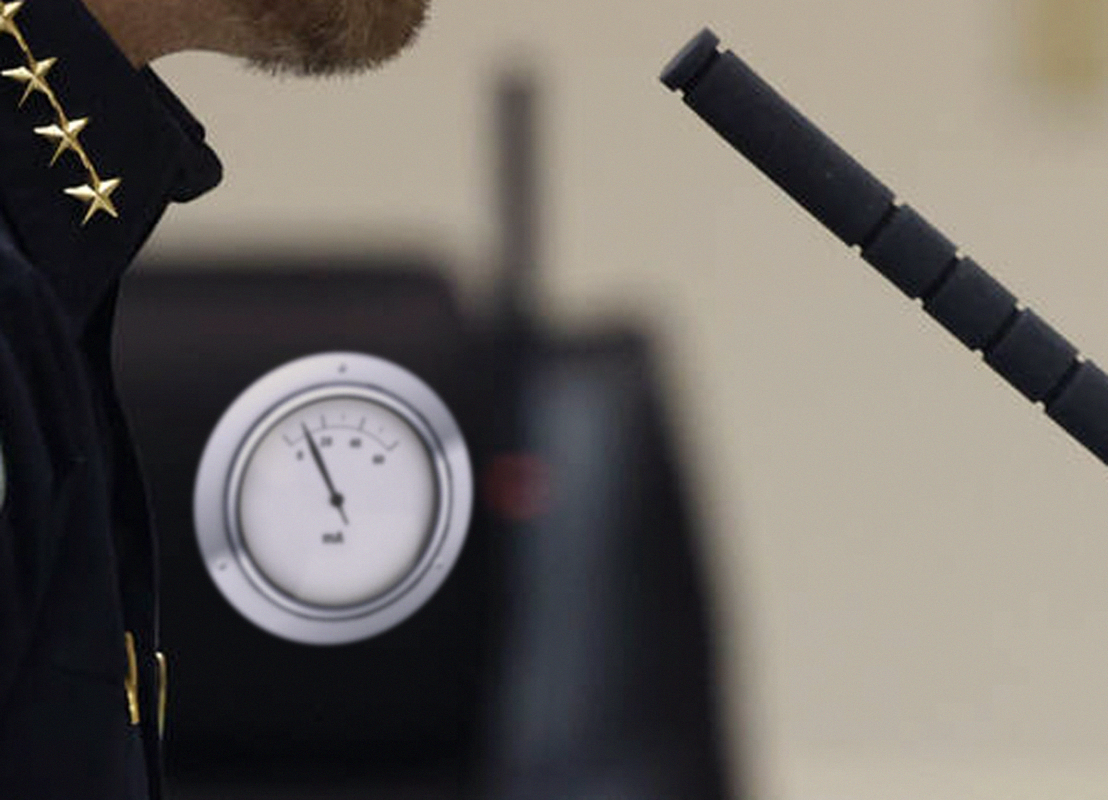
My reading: 10
